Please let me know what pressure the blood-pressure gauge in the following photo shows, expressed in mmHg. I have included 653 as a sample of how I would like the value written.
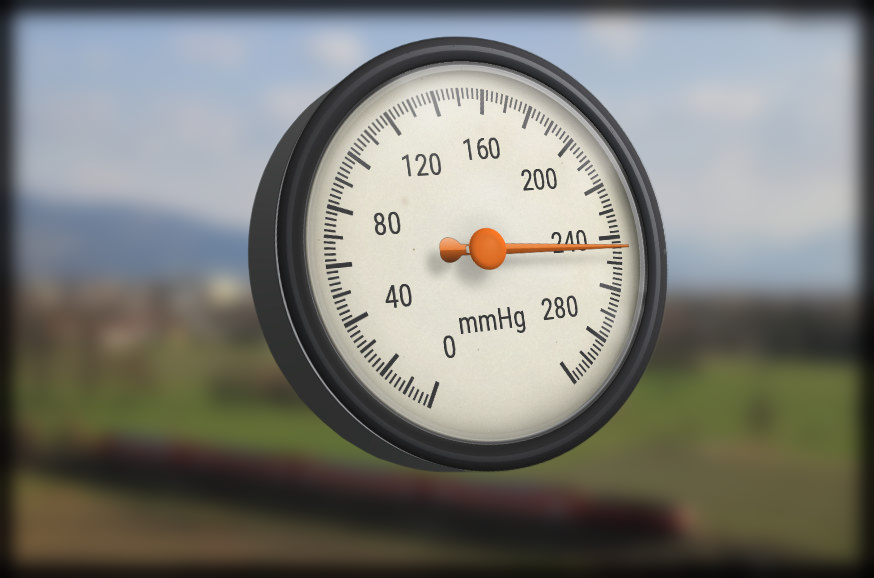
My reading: 244
